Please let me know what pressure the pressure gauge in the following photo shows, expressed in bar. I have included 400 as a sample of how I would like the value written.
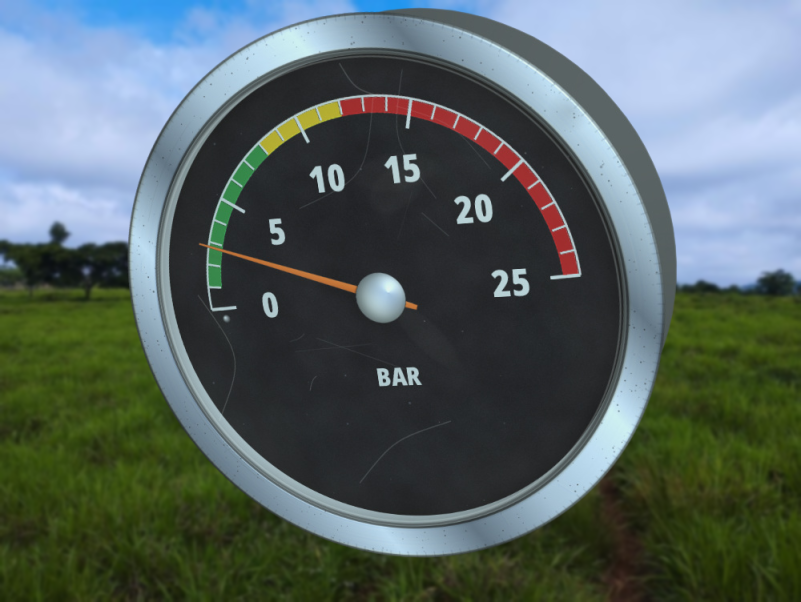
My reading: 3
